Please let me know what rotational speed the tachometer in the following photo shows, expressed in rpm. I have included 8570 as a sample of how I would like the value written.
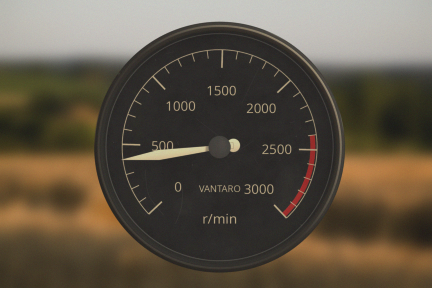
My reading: 400
